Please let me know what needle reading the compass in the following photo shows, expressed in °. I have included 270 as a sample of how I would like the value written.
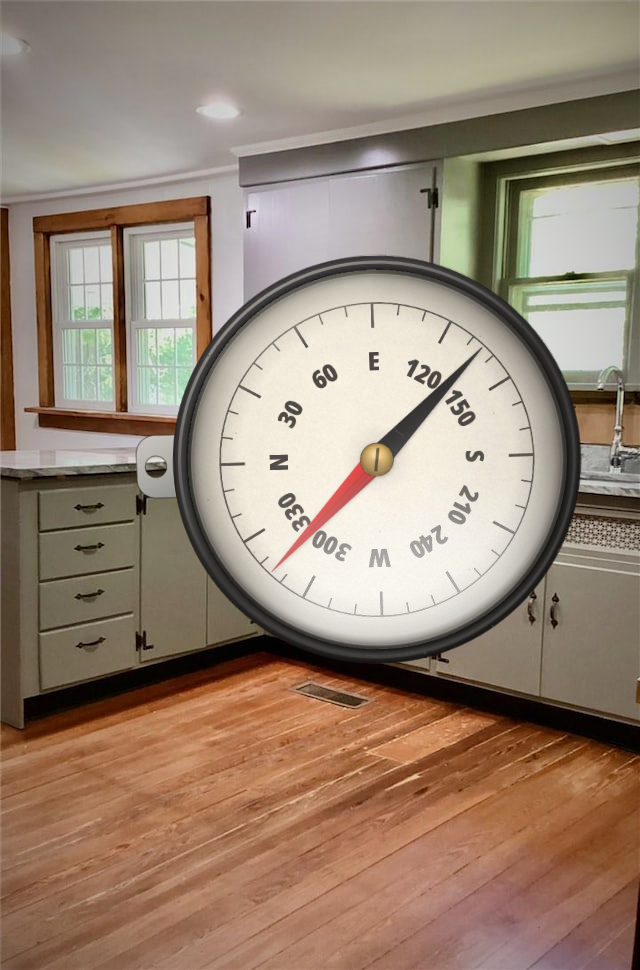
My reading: 315
